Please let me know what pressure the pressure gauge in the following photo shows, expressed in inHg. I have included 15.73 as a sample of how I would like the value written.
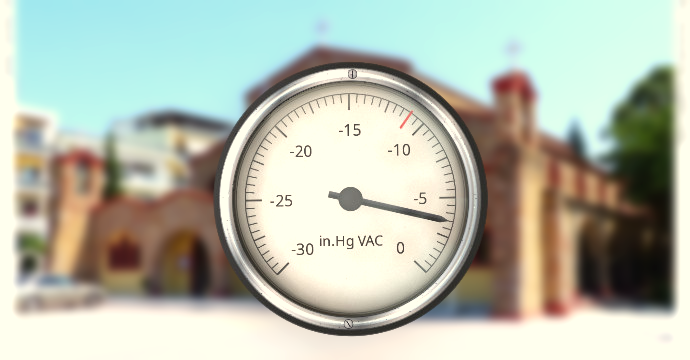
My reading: -3.5
